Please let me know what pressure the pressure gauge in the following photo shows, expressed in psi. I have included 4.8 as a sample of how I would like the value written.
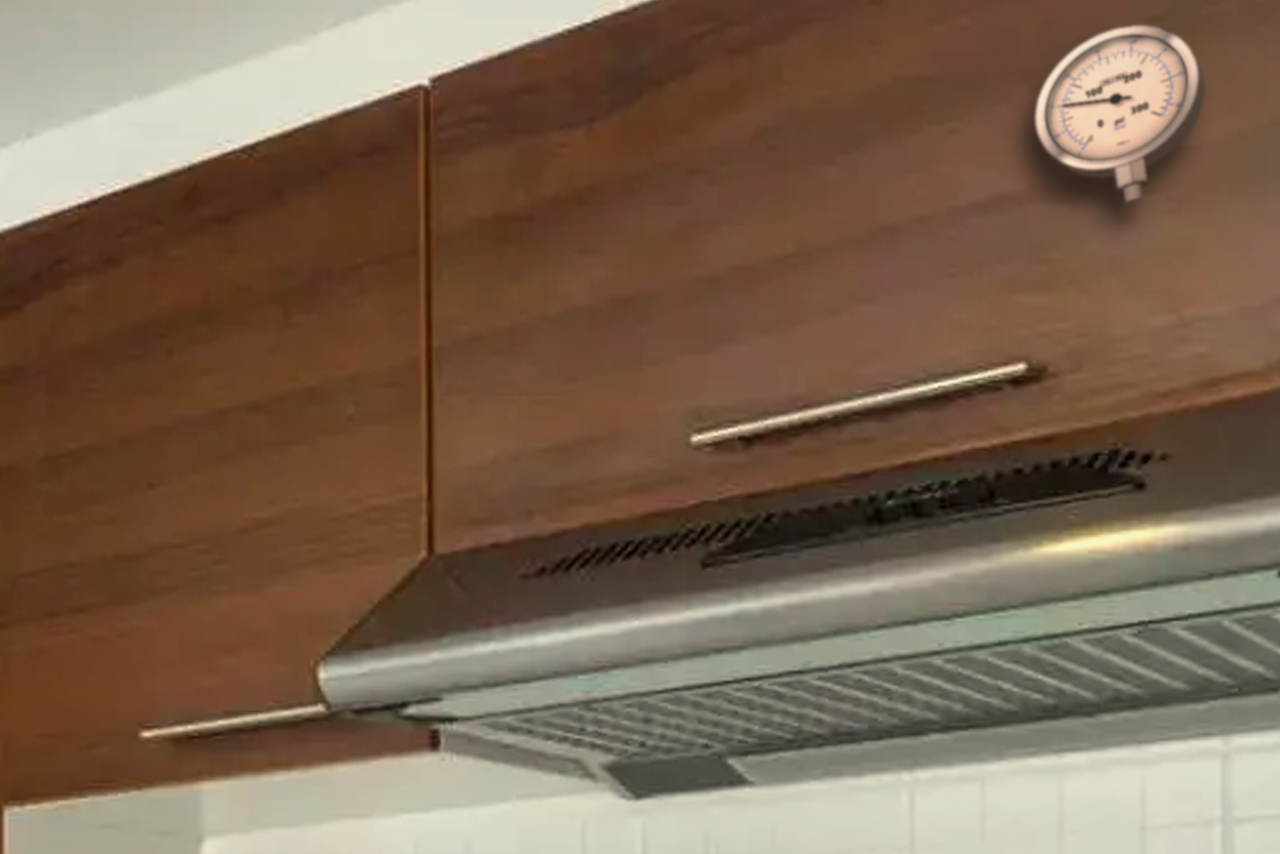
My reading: 70
